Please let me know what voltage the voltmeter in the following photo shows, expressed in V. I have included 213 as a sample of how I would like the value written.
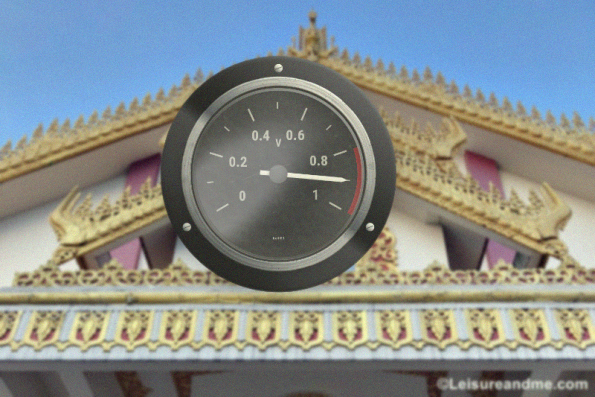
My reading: 0.9
